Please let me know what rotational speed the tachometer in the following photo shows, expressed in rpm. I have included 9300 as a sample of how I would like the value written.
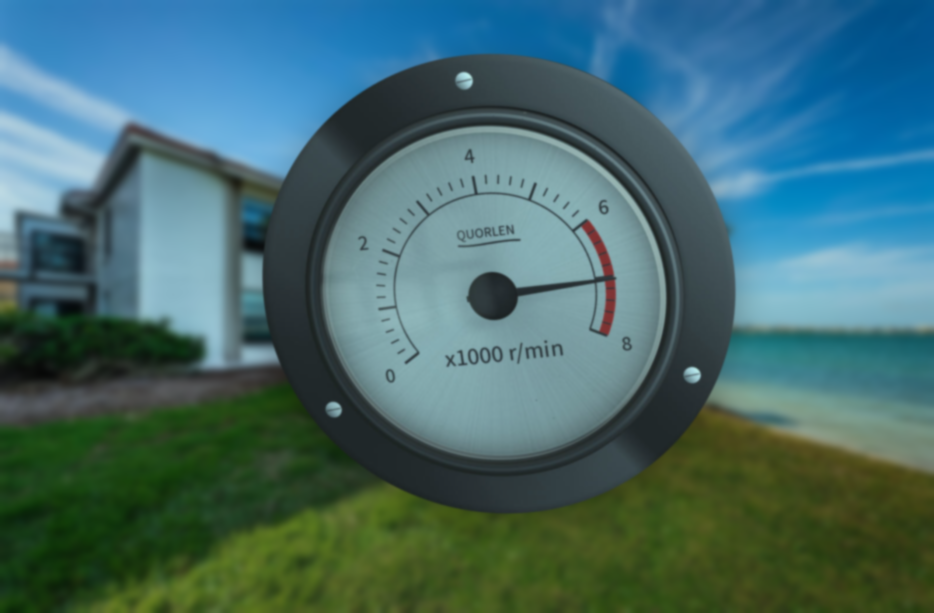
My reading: 7000
